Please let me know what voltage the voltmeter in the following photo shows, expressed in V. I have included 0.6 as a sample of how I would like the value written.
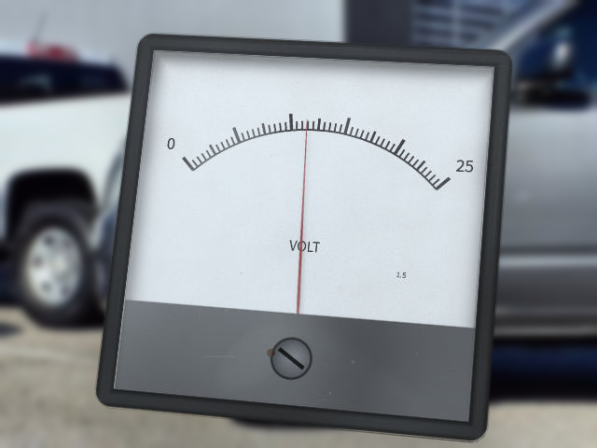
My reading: 11.5
